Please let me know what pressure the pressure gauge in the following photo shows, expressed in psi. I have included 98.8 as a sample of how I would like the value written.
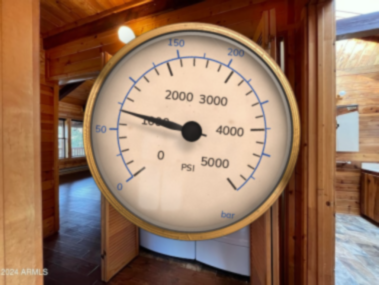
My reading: 1000
